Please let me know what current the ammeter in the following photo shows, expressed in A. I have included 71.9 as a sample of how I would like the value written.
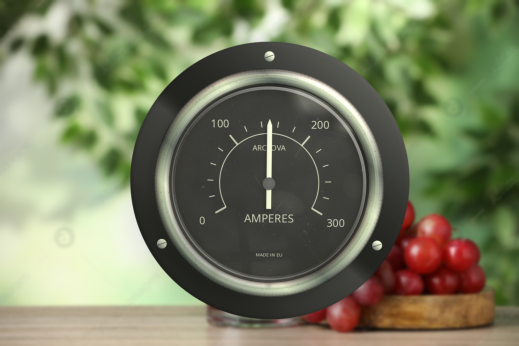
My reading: 150
